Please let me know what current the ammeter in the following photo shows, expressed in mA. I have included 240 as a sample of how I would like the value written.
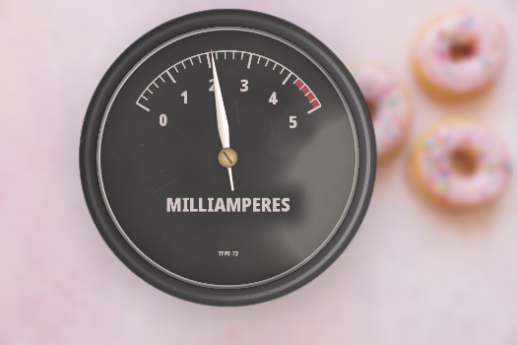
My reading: 2.1
